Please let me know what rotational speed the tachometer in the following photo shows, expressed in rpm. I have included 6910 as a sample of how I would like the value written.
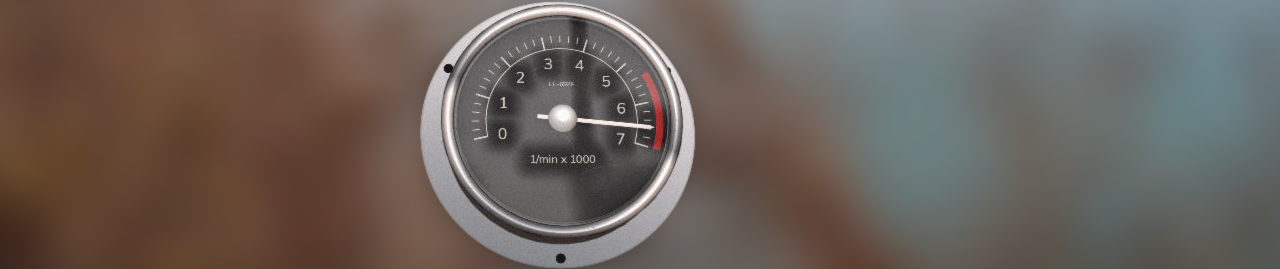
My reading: 6600
